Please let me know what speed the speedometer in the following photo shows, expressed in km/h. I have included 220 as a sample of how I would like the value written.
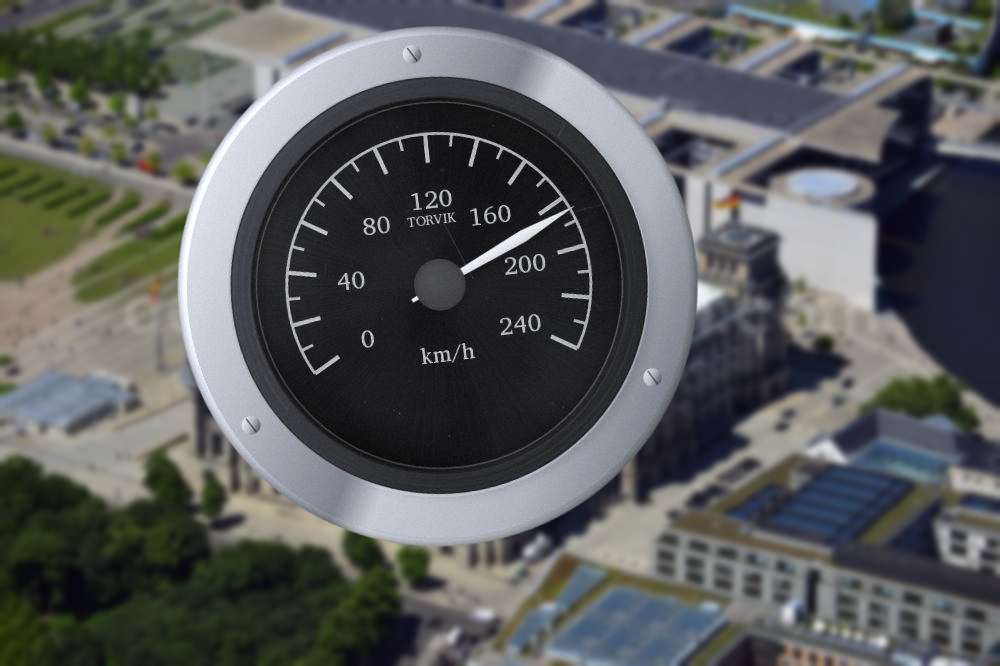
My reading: 185
